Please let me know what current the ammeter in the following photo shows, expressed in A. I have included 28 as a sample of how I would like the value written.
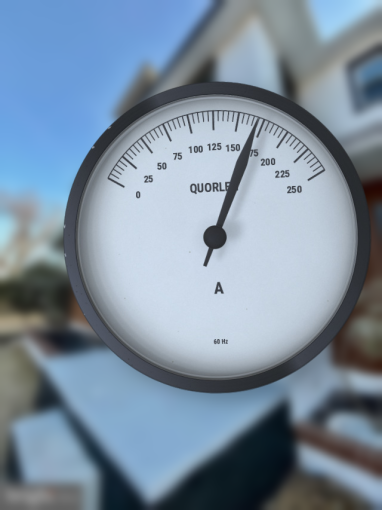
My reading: 170
